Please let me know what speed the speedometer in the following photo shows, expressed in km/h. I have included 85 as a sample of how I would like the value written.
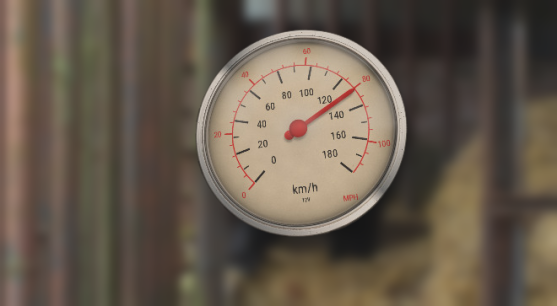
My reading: 130
